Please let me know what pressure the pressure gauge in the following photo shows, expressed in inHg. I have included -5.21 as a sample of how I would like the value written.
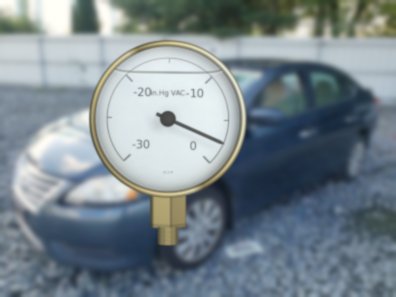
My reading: -2.5
